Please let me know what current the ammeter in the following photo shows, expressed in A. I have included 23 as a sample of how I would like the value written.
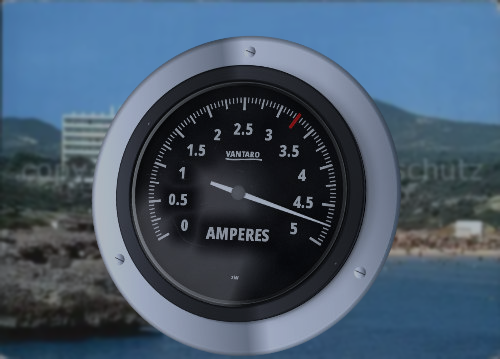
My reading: 4.75
